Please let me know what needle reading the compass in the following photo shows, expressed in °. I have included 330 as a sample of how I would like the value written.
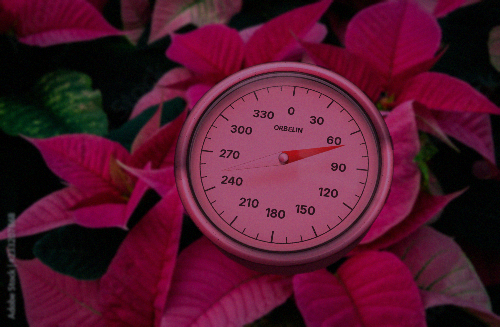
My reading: 70
